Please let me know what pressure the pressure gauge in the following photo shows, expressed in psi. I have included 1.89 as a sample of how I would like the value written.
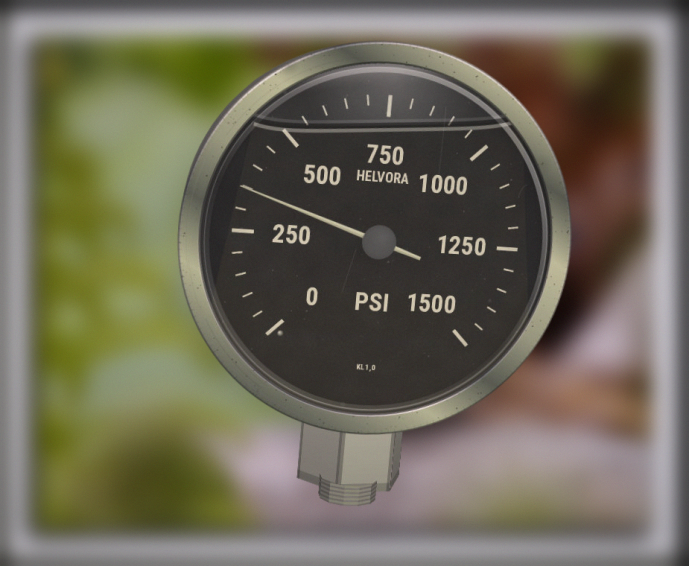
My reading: 350
